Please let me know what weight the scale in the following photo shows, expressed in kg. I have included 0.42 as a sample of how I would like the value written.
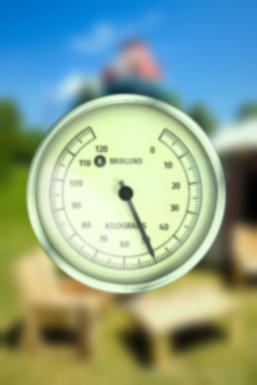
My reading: 50
